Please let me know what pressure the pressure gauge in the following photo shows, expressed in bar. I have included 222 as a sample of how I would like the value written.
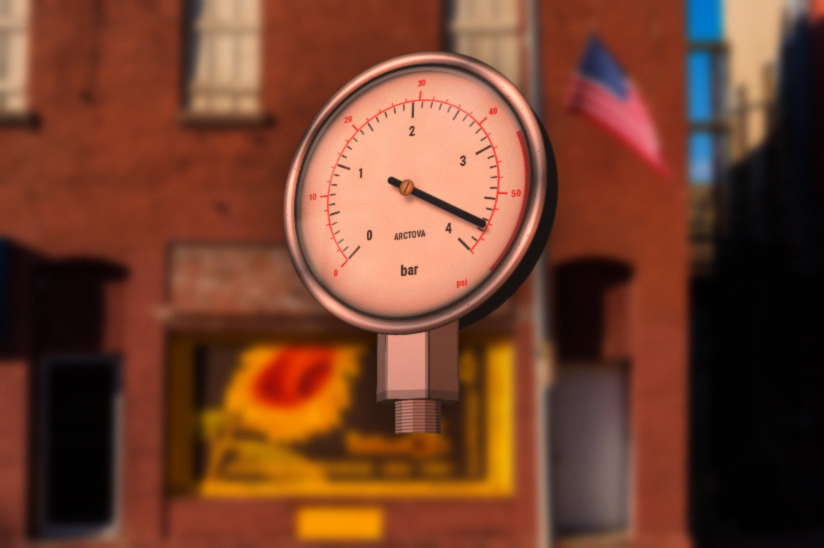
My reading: 3.75
